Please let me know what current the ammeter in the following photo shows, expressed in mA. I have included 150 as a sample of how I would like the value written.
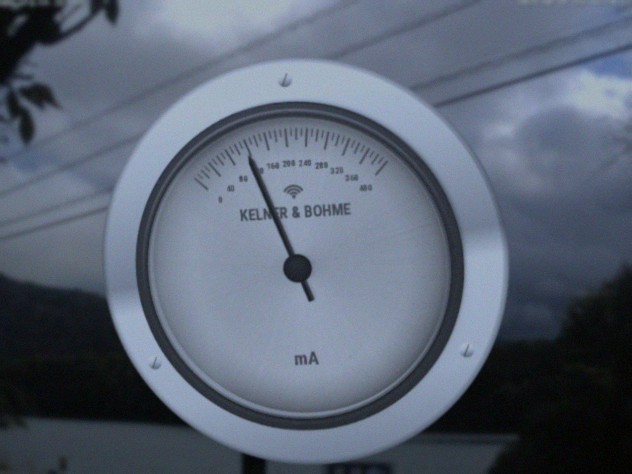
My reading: 120
